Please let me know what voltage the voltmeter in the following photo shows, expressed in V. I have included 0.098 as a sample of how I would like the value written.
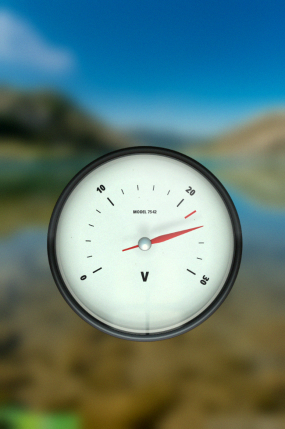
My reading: 24
